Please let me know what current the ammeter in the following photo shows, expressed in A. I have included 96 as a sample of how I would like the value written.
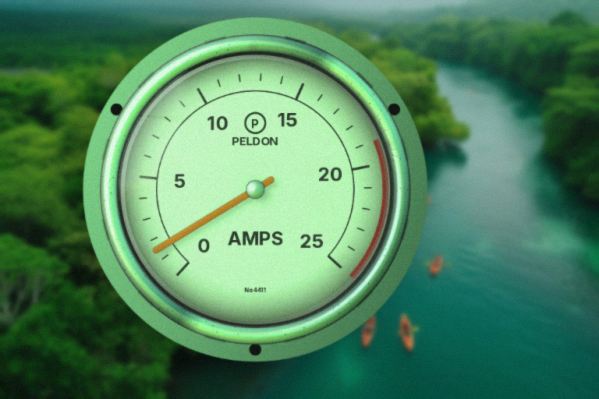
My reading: 1.5
